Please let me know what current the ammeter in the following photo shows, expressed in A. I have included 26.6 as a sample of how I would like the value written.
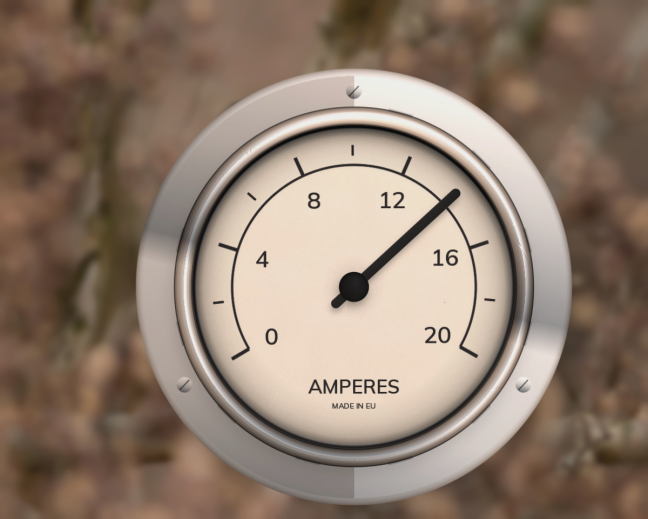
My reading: 14
